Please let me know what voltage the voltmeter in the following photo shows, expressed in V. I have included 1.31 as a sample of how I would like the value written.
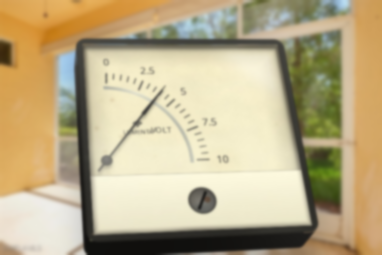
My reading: 4
